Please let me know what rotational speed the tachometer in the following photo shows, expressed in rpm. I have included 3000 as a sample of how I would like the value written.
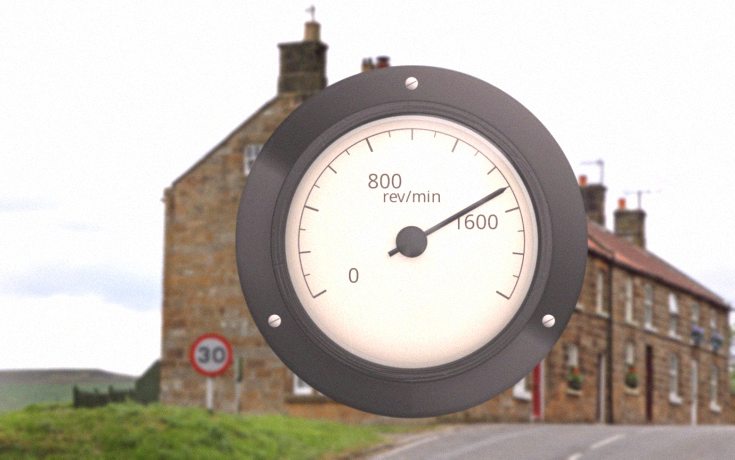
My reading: 1500
